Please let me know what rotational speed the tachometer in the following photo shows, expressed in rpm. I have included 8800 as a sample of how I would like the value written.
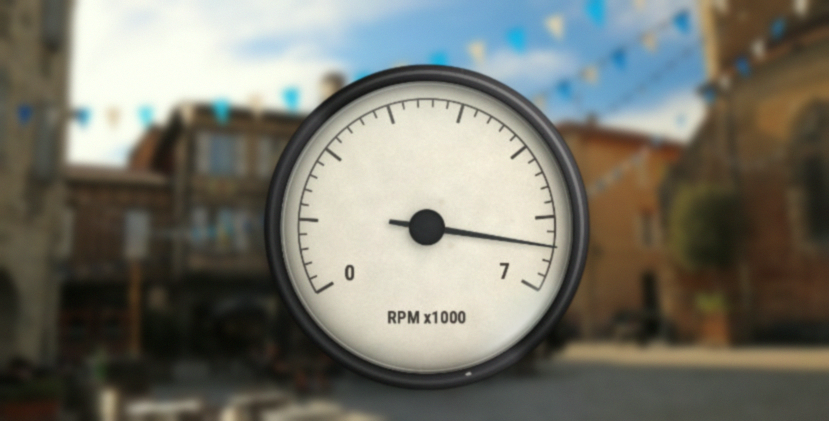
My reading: 6400
